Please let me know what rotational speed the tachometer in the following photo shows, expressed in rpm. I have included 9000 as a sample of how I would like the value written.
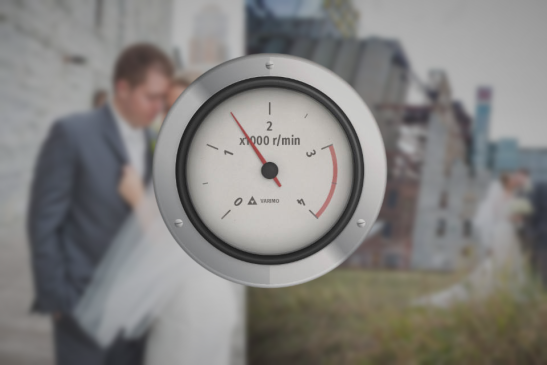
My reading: 1500
